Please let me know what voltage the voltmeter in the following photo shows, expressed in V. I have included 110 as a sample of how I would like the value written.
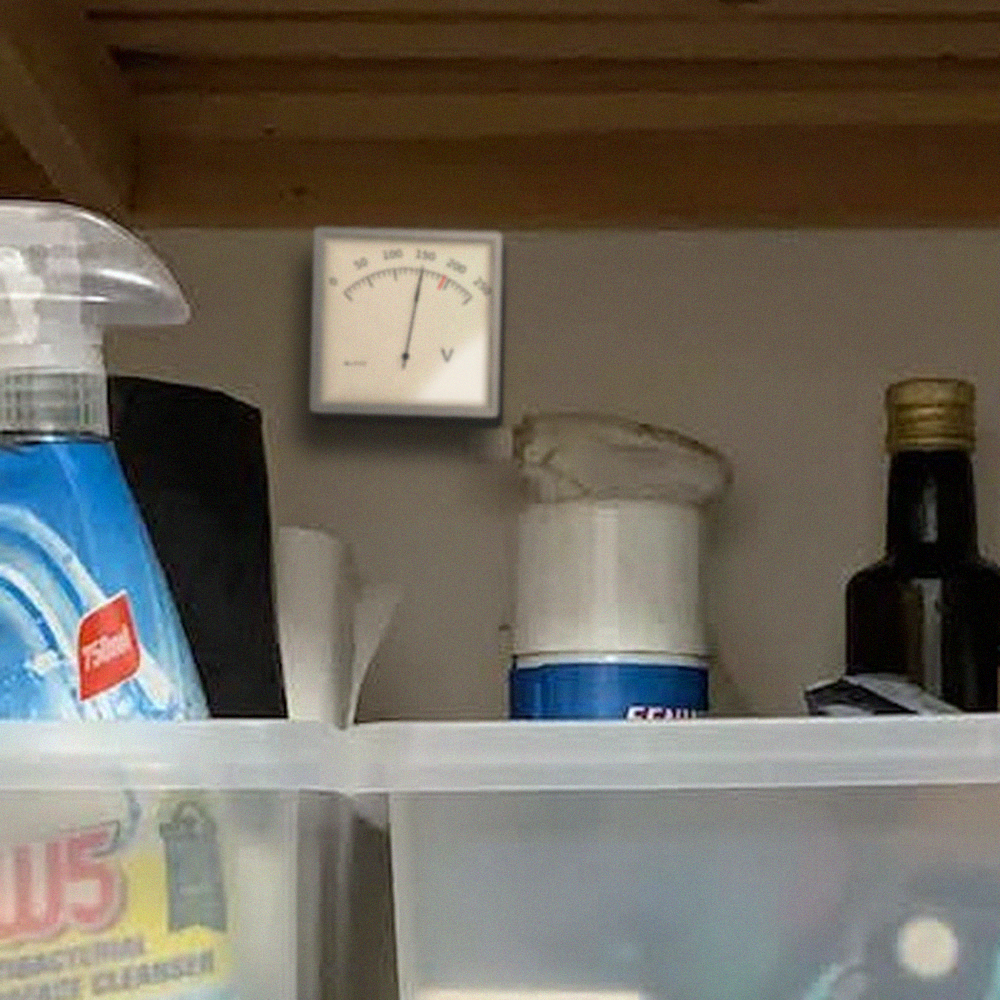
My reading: 150
